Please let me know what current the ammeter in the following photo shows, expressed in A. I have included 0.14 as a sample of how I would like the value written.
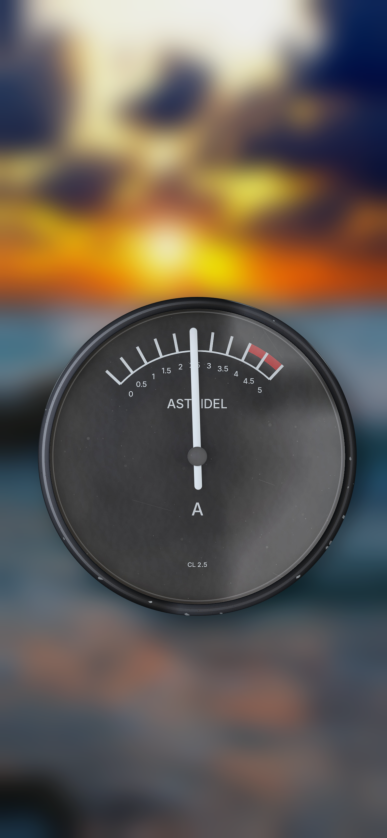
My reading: 2.5
